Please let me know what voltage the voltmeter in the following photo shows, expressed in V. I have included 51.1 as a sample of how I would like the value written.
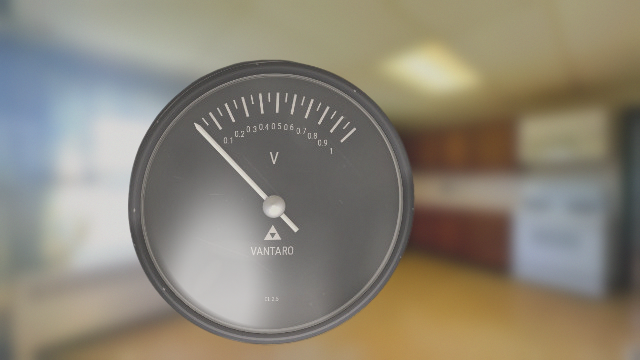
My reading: 0
